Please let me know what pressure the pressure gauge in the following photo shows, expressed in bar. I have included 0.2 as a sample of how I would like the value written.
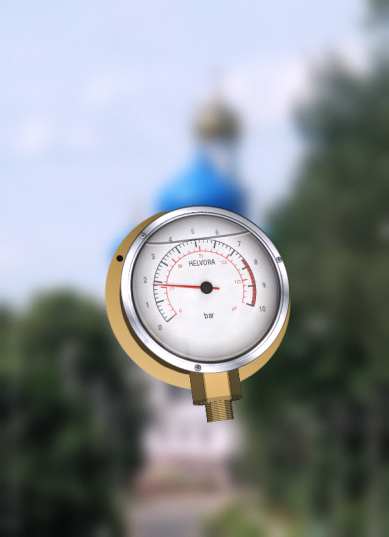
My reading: 1.8
